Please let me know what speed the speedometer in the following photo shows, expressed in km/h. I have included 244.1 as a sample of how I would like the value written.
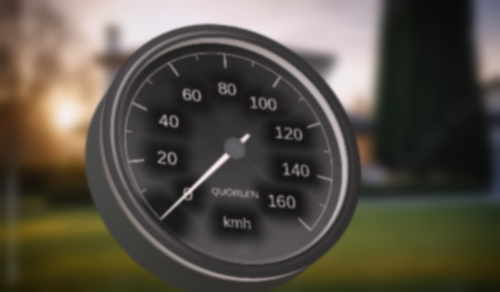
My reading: 0
